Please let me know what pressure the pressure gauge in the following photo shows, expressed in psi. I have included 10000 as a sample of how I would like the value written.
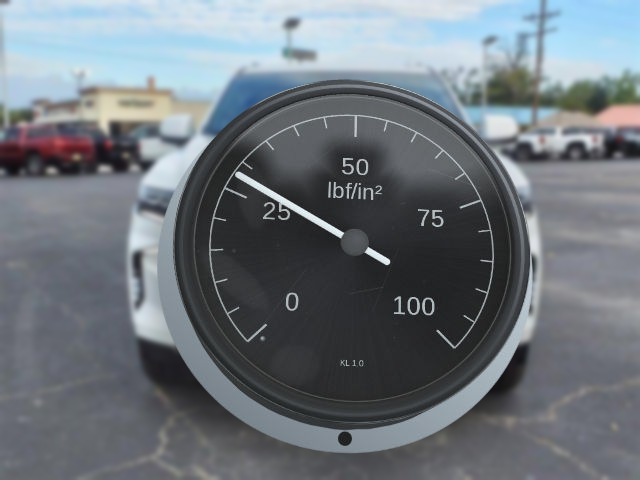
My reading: 27.5
